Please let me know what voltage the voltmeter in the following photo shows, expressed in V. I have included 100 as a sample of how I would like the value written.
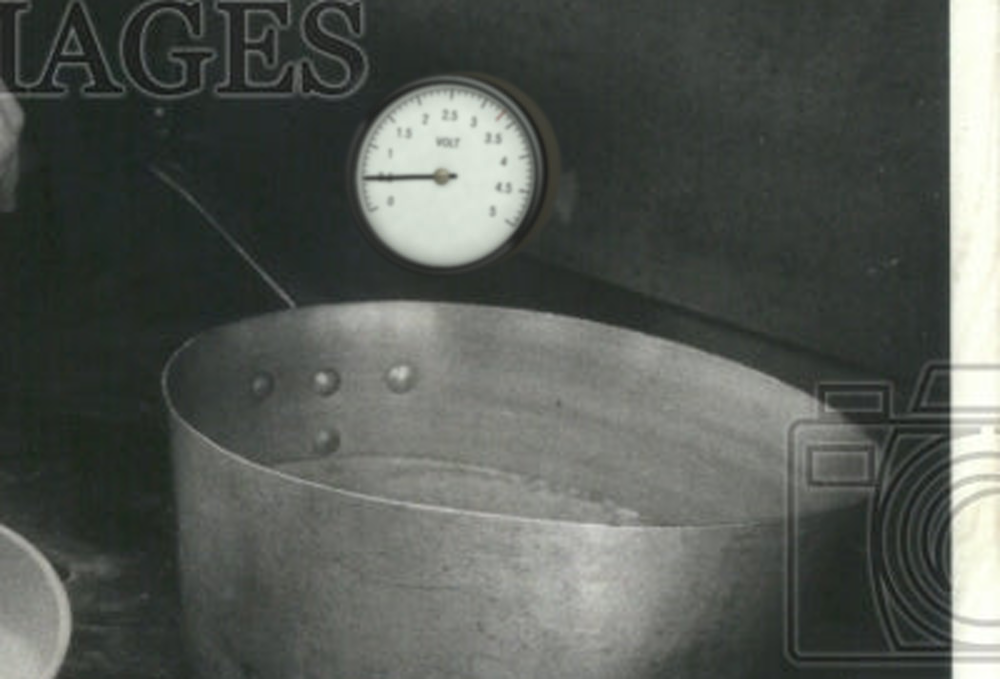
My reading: 0.5
